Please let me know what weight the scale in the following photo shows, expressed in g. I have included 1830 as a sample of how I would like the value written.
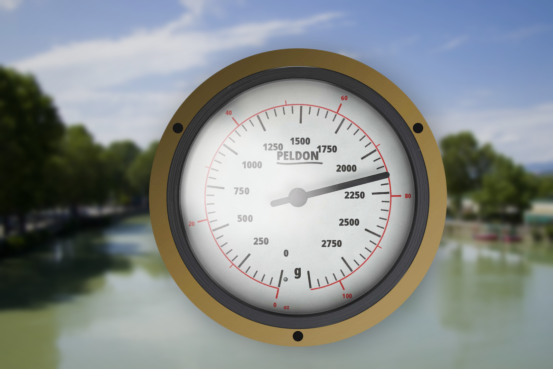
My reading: 2150
